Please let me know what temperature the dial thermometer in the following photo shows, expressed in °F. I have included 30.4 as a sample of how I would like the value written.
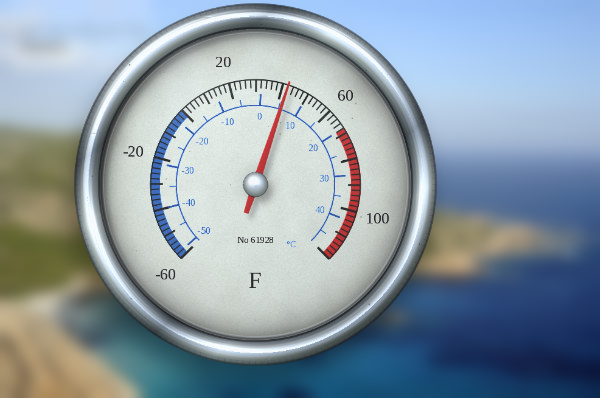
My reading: 42
